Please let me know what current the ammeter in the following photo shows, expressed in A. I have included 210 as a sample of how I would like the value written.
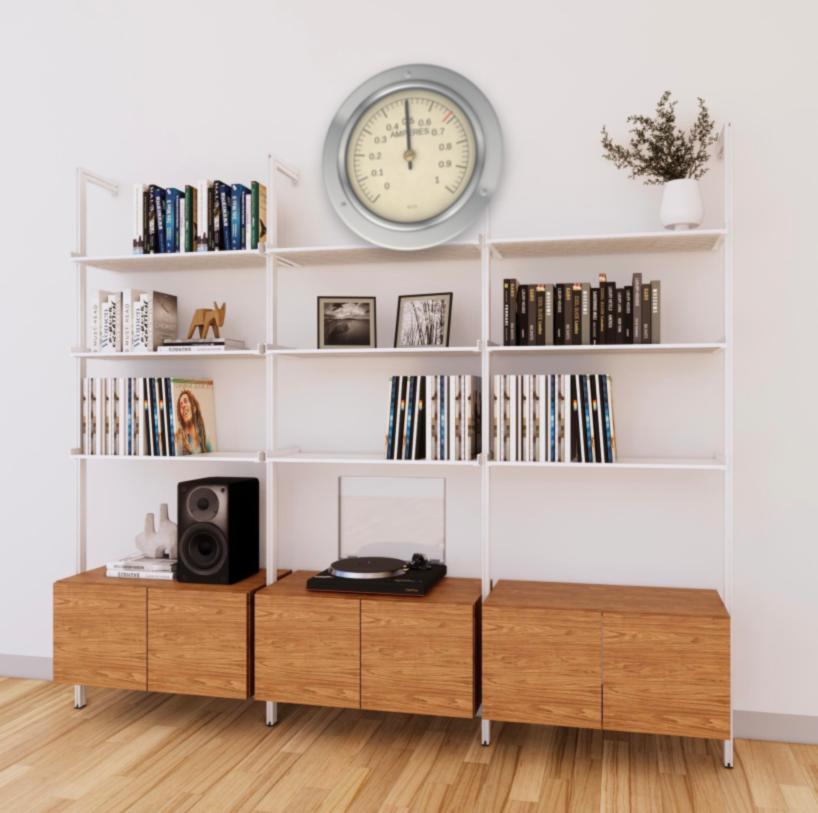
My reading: 0.5
